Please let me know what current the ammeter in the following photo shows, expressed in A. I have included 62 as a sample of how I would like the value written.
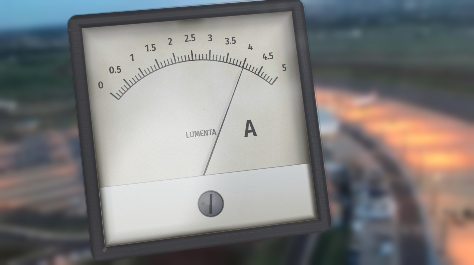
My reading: 4
